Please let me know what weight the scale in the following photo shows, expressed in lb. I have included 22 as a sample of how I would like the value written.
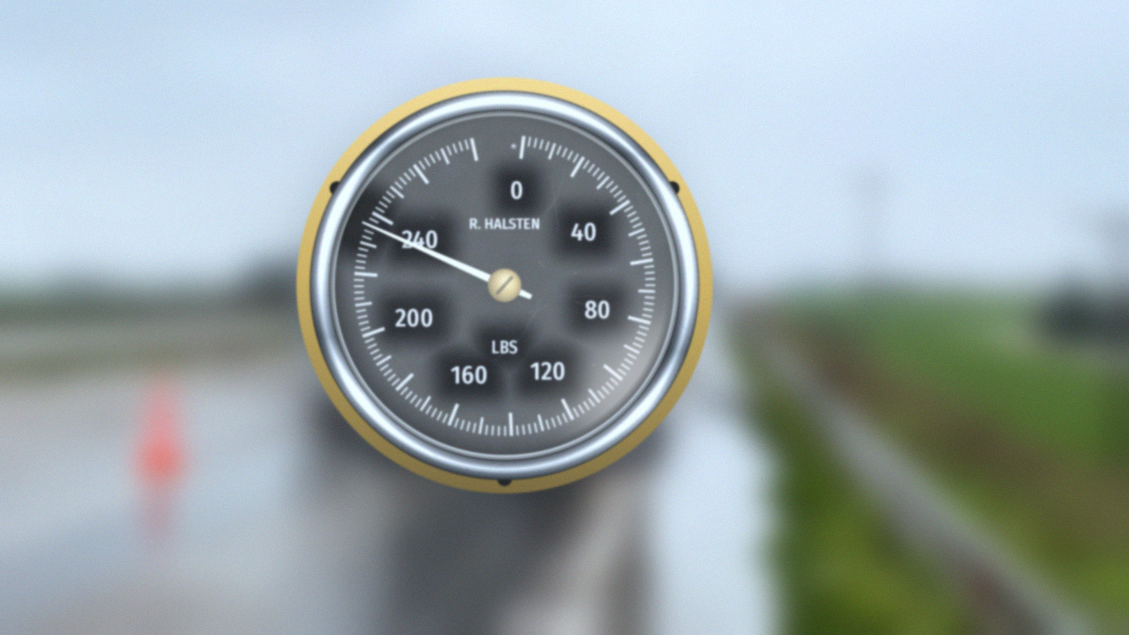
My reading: 236
